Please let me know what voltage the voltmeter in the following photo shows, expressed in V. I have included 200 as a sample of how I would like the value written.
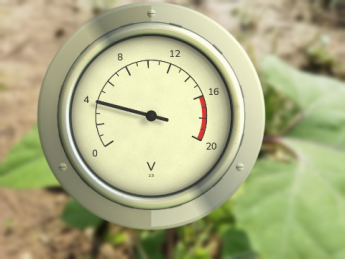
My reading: 4
